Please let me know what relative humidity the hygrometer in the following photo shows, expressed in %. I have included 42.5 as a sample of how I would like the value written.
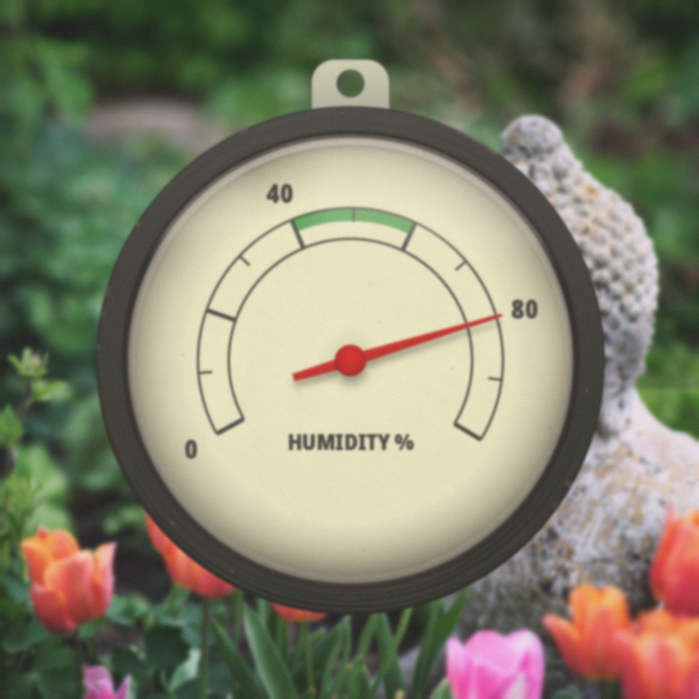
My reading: 80
